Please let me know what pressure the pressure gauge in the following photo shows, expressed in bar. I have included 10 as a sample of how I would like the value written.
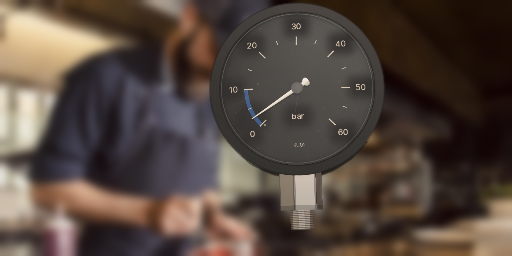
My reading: 2.5
